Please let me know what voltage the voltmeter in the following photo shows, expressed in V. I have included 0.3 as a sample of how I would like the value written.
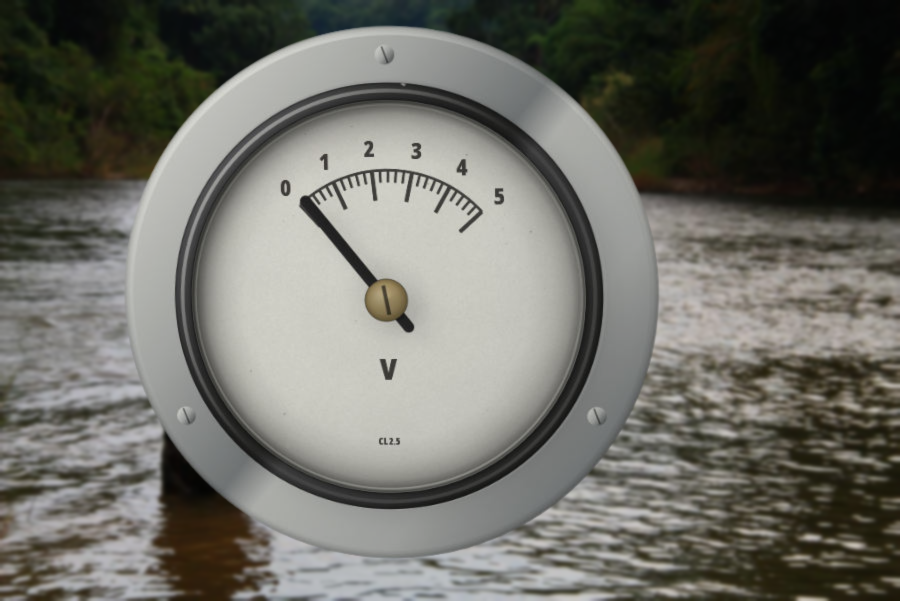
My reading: 0.2
